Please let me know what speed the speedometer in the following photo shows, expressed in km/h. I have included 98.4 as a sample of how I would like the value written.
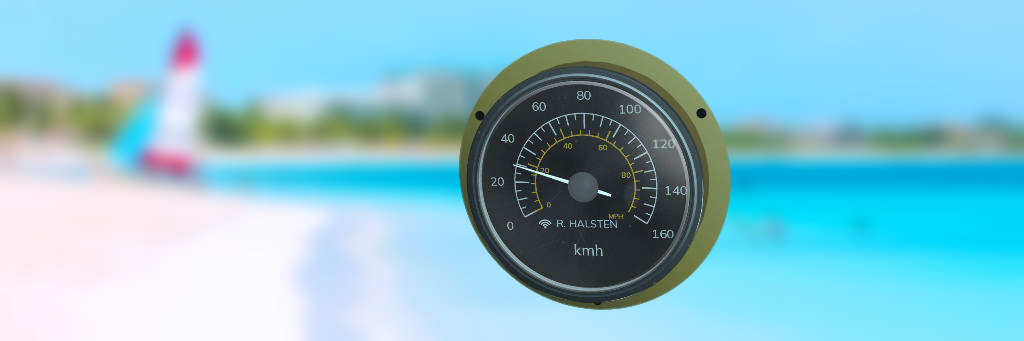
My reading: 30
